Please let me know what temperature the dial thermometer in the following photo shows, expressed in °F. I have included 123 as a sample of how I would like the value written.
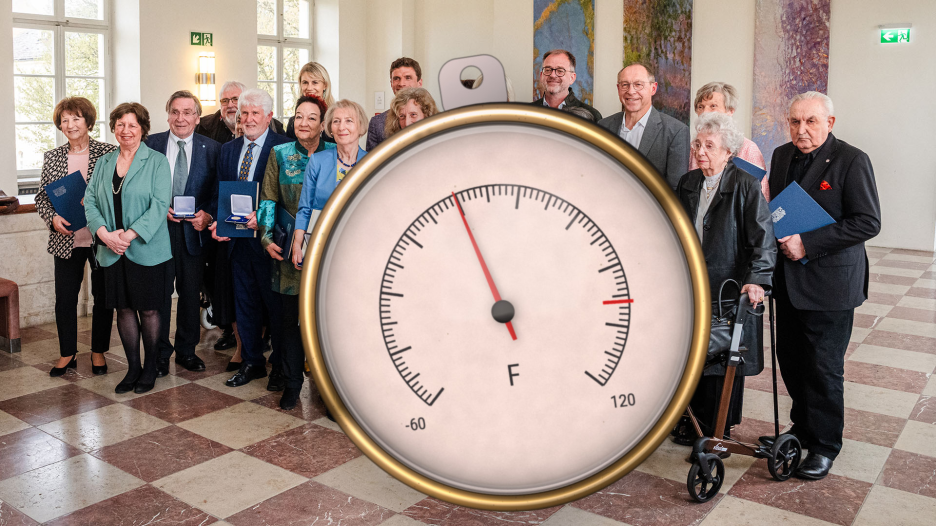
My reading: 20
